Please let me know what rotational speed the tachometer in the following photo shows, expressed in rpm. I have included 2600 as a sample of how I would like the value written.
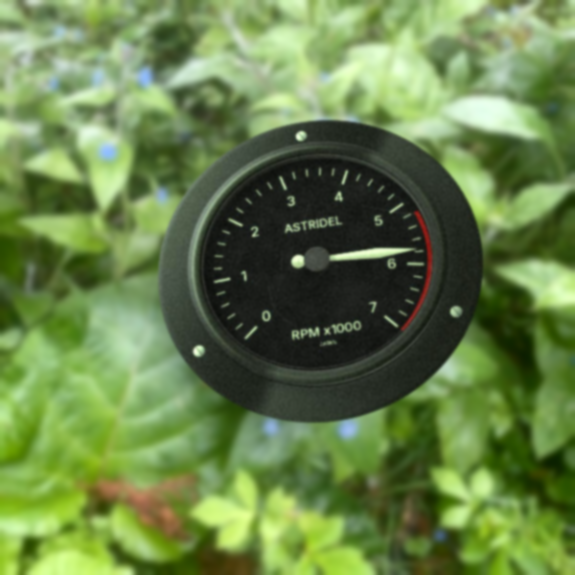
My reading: 5800
